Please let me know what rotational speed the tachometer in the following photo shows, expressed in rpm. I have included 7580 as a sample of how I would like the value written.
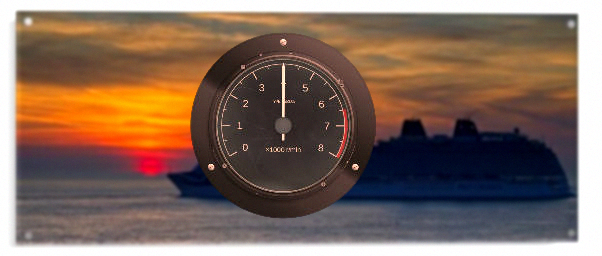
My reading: 4000
